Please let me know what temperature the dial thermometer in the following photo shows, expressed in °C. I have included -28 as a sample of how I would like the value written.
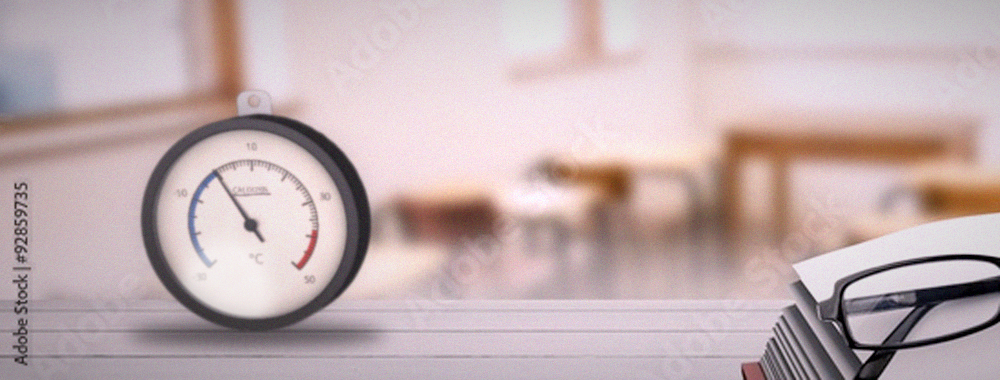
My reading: 0
